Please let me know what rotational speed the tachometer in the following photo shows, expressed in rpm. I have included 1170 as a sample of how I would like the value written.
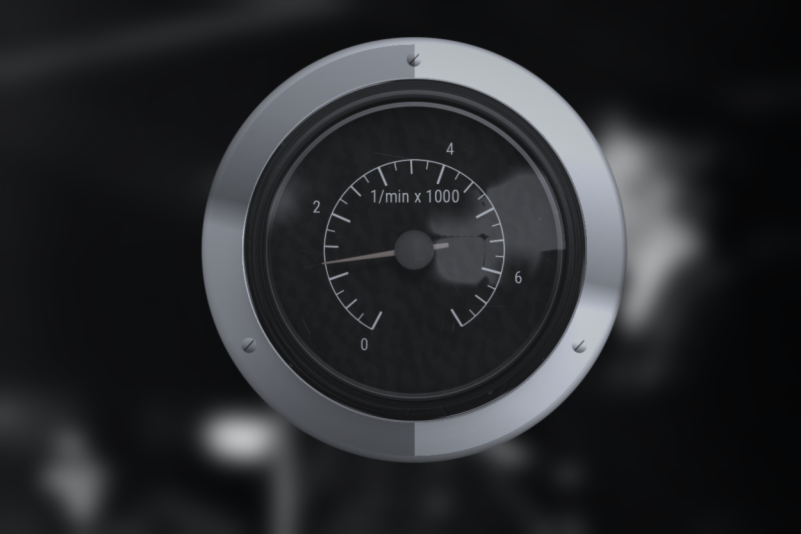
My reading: 1250
